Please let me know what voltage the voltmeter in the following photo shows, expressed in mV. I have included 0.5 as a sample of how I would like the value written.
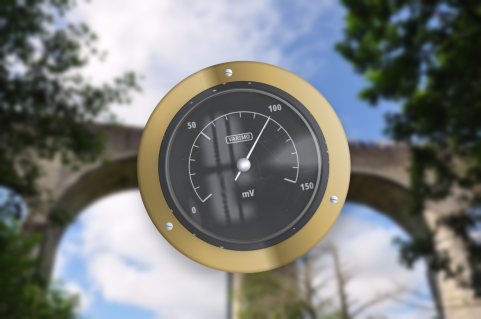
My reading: 100
